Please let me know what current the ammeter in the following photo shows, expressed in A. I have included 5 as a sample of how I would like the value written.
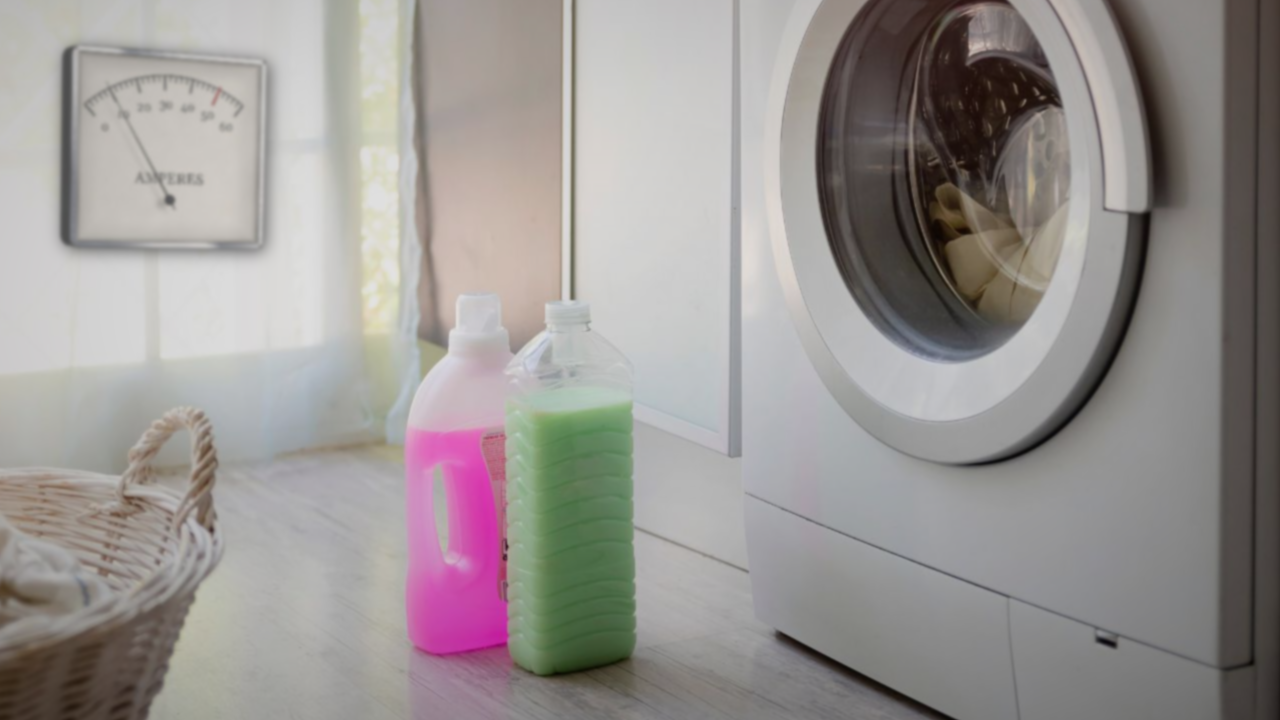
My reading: 10
